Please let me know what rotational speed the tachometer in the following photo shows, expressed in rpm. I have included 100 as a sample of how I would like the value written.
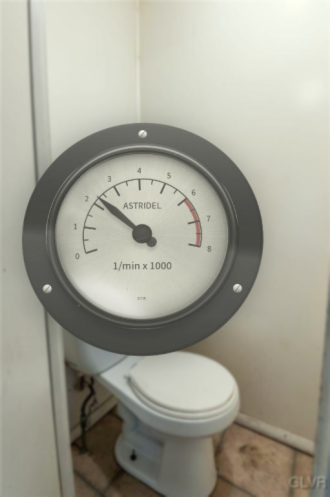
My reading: 2250
